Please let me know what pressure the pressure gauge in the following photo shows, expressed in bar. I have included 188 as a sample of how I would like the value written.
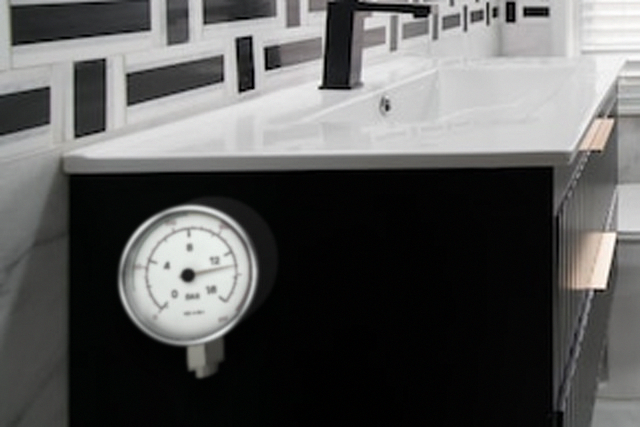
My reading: 13
